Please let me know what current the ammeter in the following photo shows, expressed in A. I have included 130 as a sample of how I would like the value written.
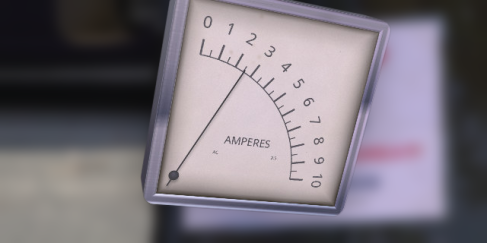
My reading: 2.5
